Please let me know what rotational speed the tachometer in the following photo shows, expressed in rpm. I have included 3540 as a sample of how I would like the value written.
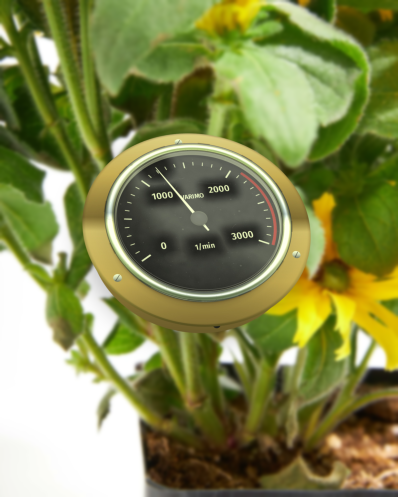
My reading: 1200
